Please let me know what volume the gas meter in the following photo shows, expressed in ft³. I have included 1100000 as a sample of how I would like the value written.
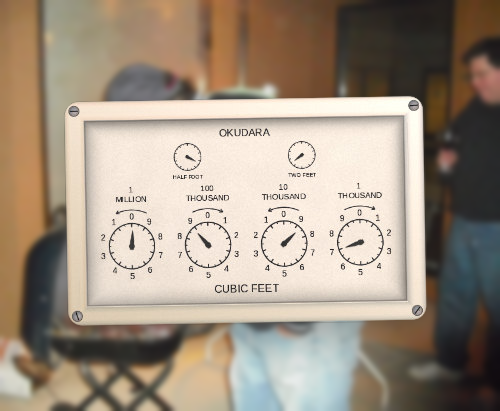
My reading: 988700
